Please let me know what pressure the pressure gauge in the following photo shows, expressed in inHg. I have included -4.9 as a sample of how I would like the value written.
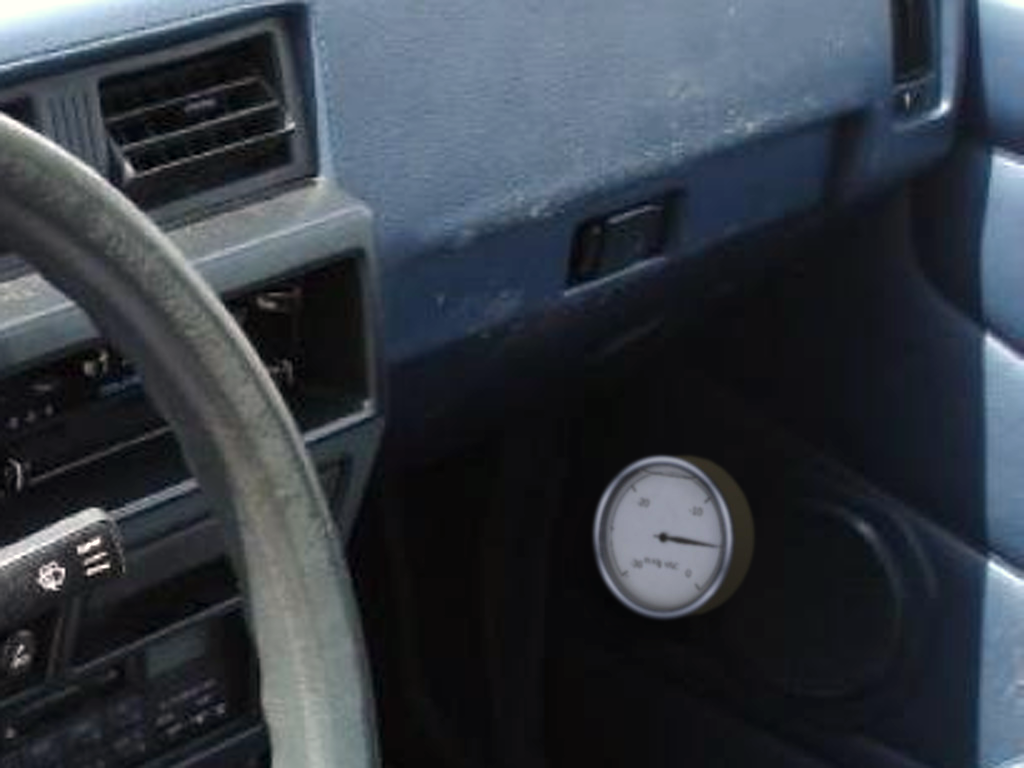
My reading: -5
